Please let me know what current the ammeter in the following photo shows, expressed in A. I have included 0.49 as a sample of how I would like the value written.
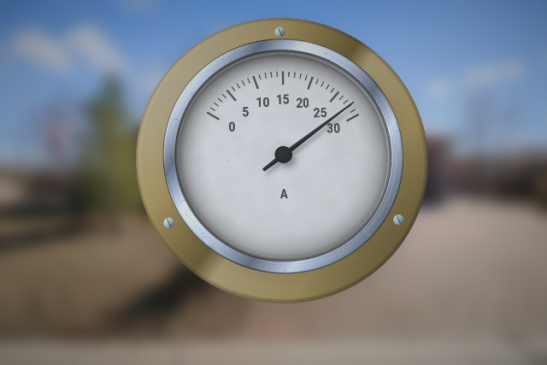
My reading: 28
